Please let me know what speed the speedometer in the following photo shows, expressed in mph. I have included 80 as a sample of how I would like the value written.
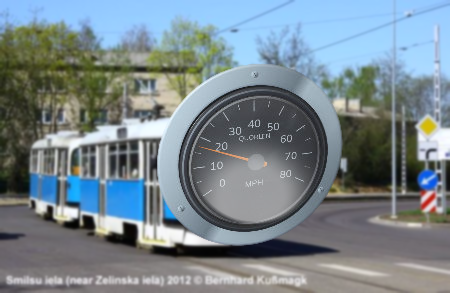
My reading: 17.5
